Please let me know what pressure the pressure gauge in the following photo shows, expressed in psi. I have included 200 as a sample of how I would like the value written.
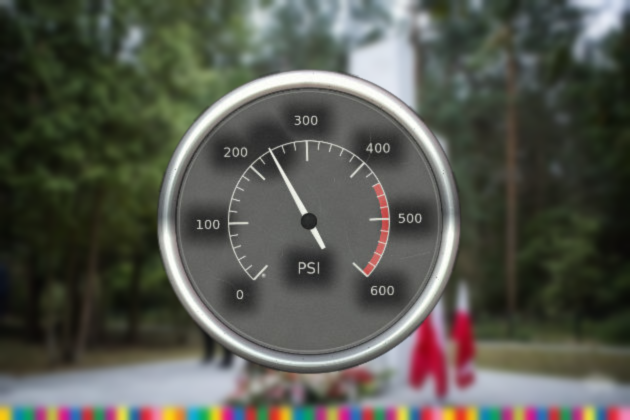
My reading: 240
